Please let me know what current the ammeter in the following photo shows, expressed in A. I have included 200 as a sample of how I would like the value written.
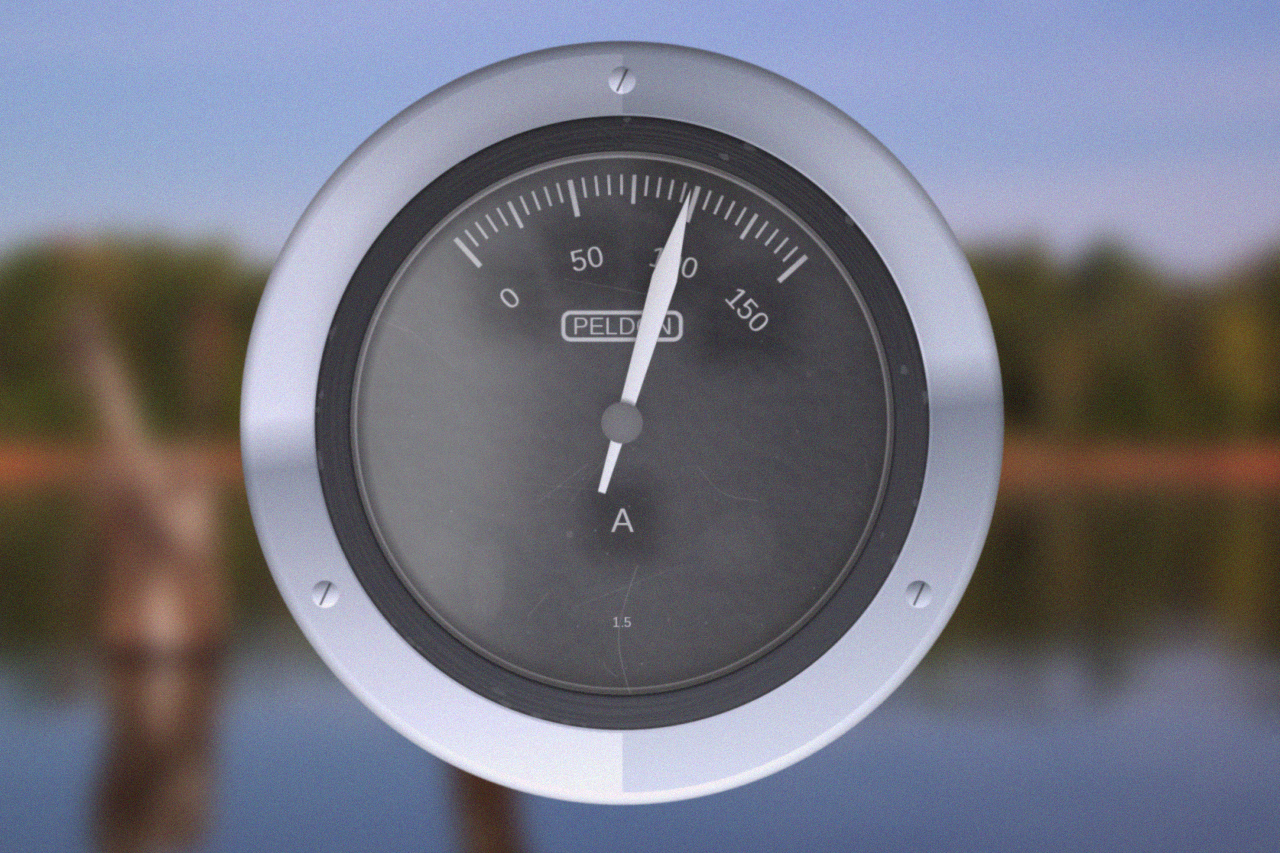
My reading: 97.5
